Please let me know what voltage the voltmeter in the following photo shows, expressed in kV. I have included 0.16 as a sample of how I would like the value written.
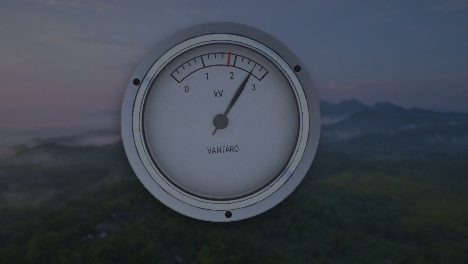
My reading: 2.6
